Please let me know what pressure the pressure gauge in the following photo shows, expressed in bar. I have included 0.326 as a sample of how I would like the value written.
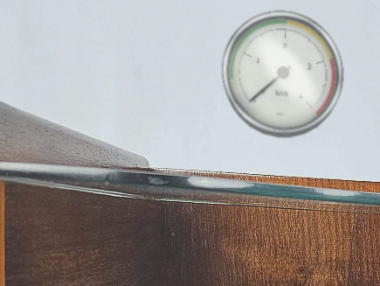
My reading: 0
